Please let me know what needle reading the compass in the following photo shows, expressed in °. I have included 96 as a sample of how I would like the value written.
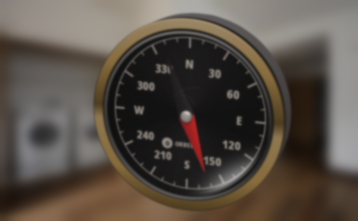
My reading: 160
